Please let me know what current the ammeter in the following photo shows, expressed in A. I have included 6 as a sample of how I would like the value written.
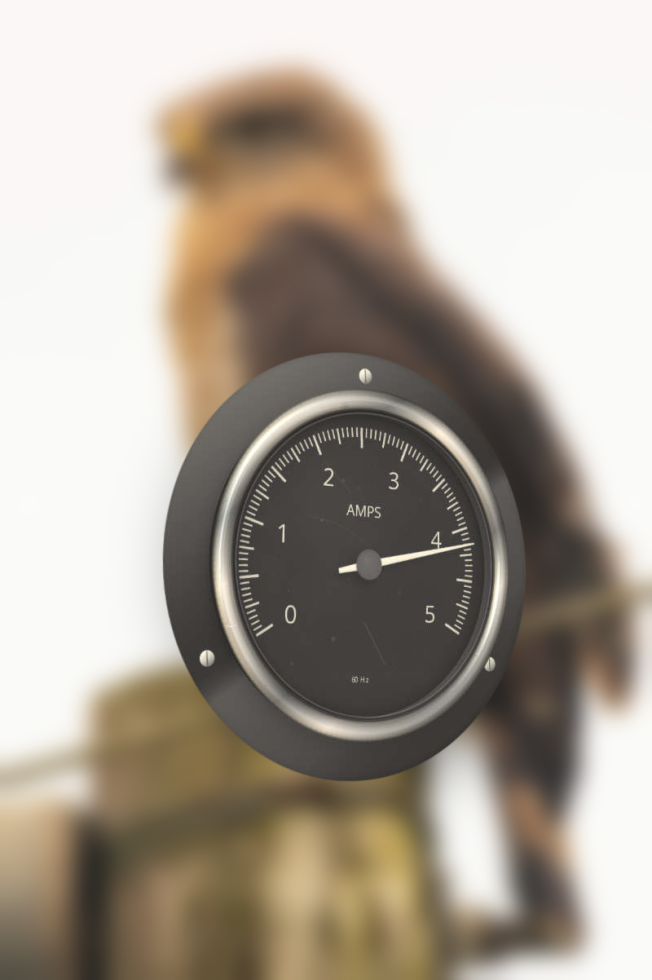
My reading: 4.15
